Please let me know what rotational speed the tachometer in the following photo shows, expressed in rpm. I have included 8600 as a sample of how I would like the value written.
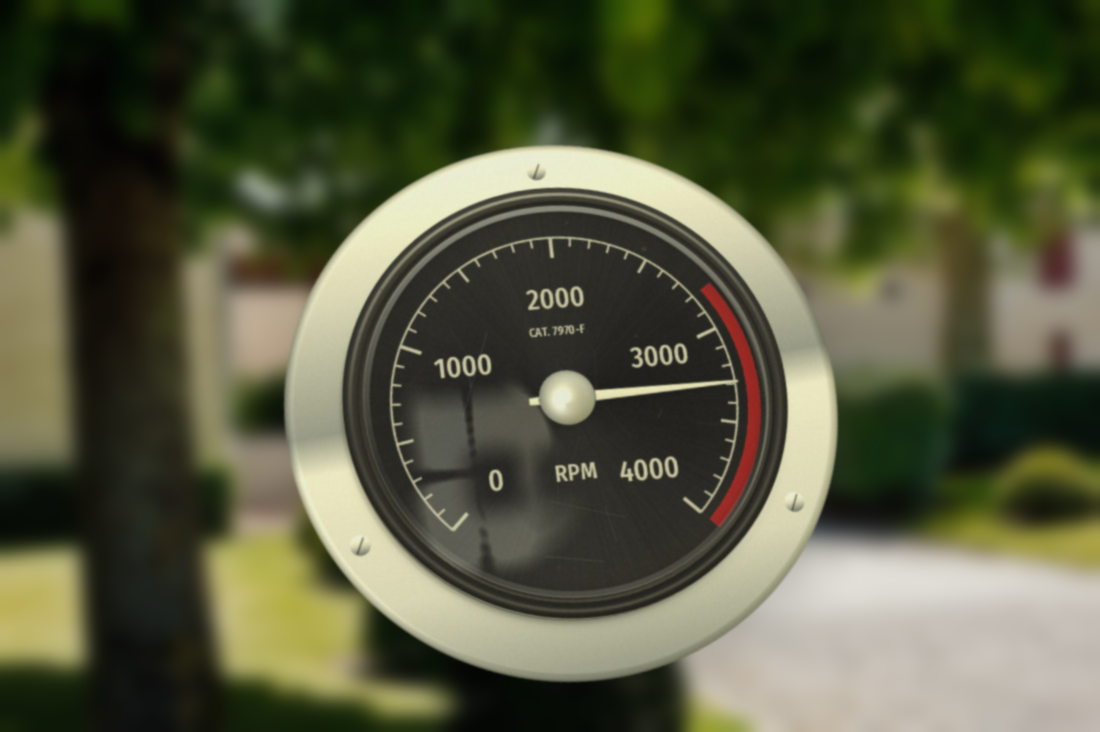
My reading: 3300
